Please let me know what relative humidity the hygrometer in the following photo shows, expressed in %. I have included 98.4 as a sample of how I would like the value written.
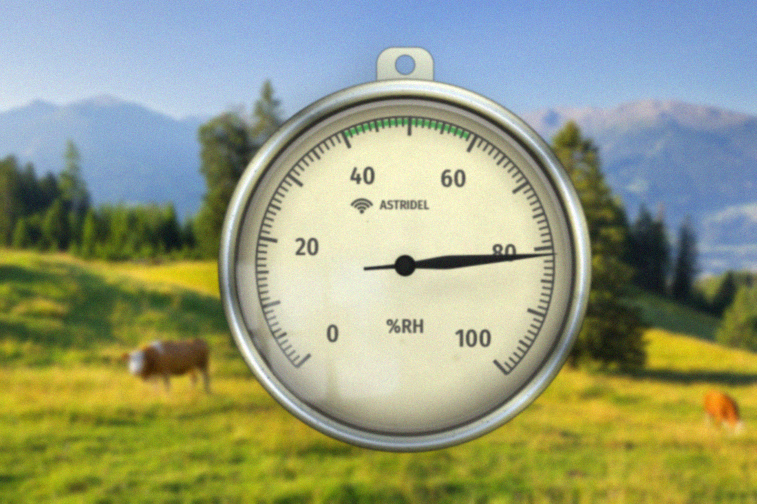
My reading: 81
